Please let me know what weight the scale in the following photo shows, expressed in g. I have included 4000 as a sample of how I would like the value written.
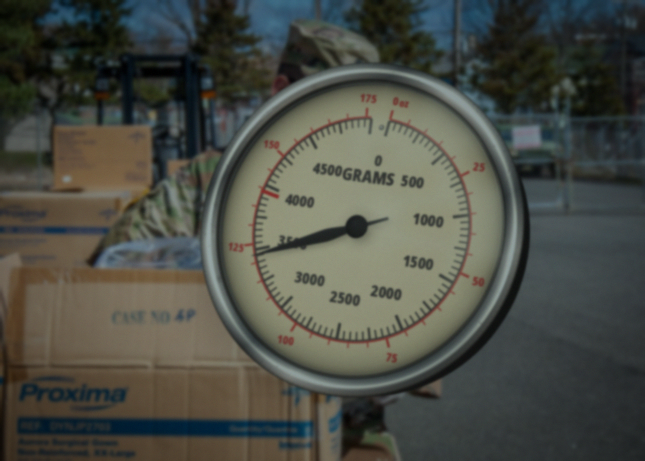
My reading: 3450
